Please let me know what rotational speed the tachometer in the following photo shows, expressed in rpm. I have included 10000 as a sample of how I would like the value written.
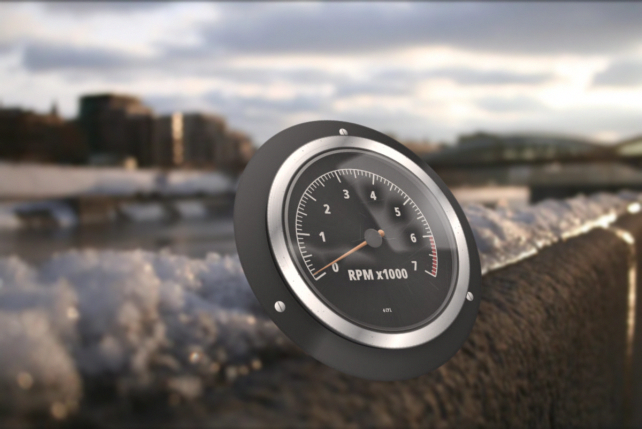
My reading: 100
